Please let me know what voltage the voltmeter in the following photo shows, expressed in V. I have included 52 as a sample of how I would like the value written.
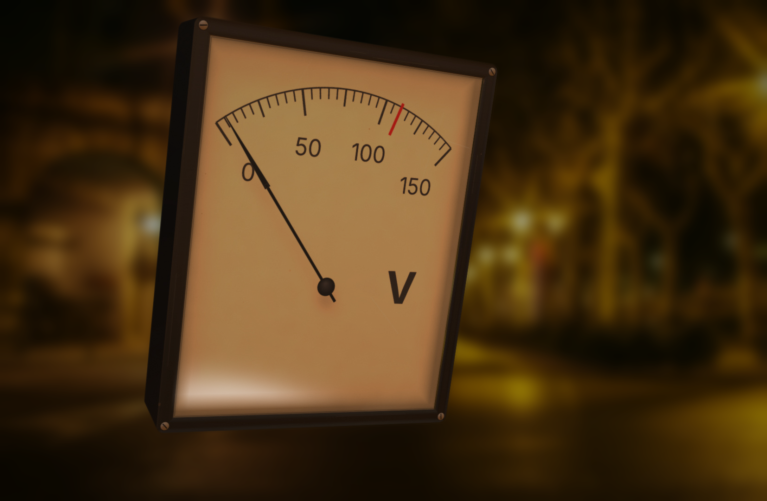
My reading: 5
